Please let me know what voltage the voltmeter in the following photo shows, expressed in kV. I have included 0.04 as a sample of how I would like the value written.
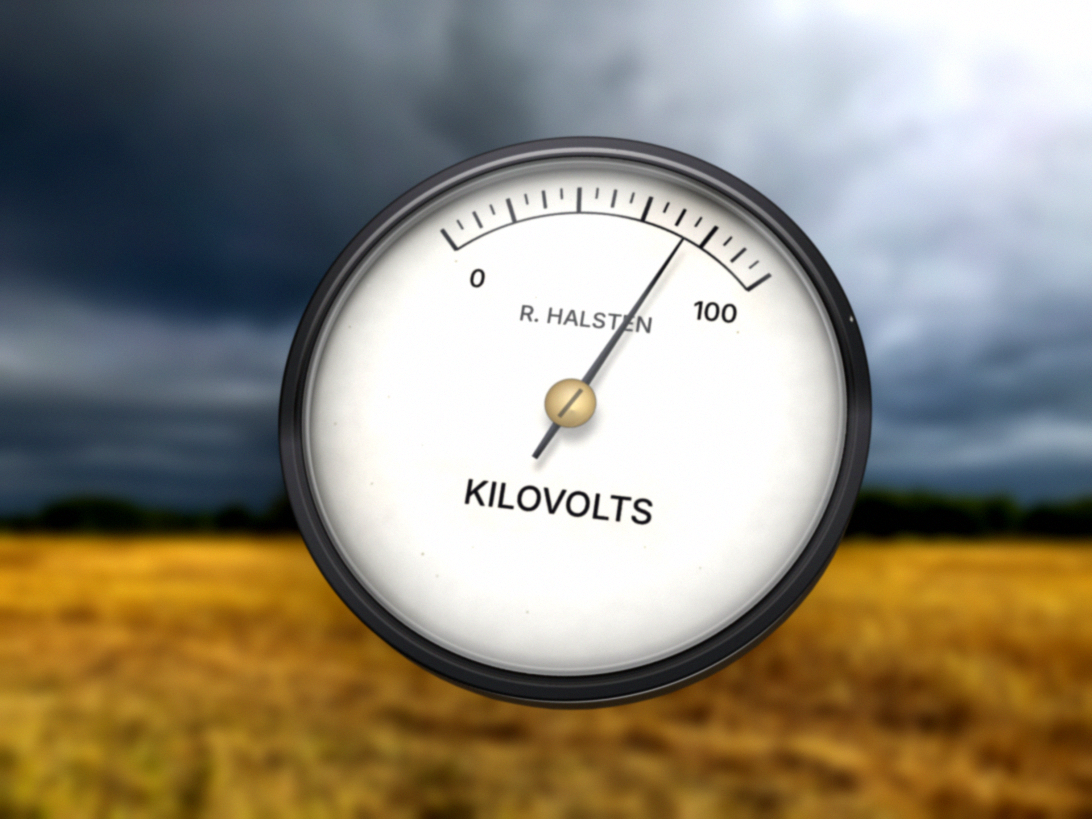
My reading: 75
